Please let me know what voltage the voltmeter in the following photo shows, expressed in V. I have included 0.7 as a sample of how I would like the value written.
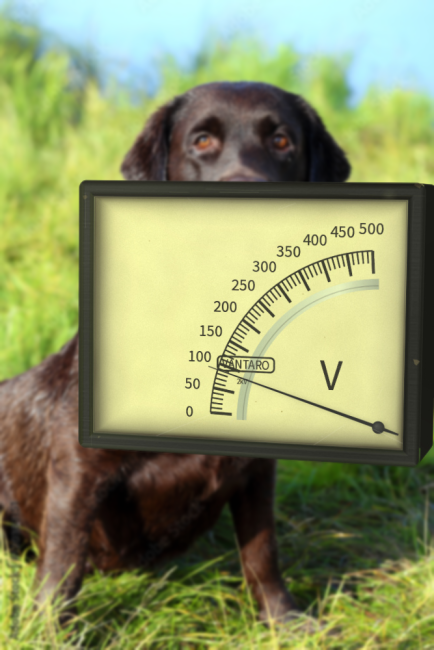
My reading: 90
